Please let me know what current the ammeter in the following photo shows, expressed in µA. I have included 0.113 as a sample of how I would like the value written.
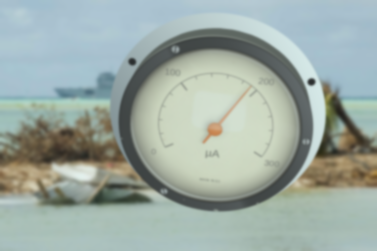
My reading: 190
